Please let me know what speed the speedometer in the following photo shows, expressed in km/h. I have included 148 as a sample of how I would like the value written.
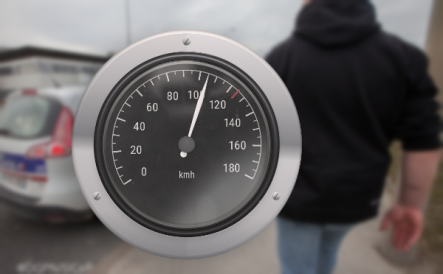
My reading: 105
